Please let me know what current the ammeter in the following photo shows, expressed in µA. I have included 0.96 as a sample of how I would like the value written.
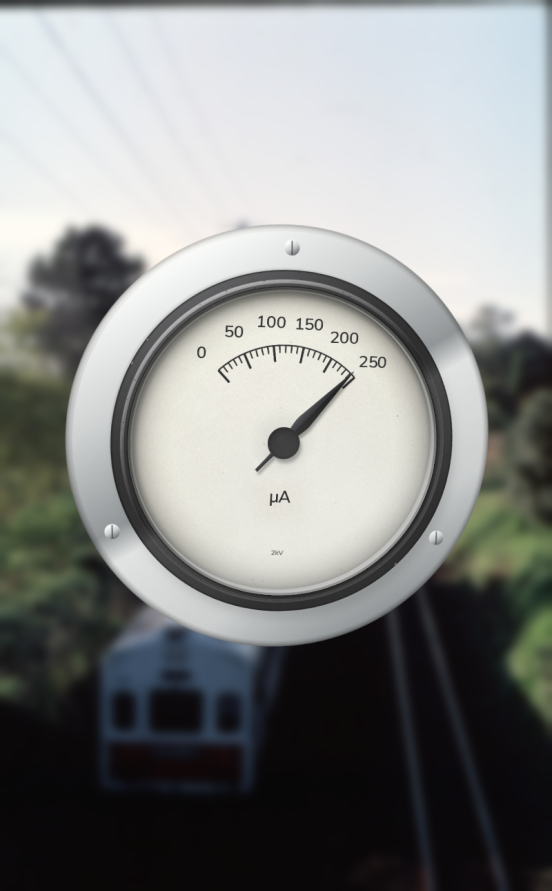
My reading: 240
